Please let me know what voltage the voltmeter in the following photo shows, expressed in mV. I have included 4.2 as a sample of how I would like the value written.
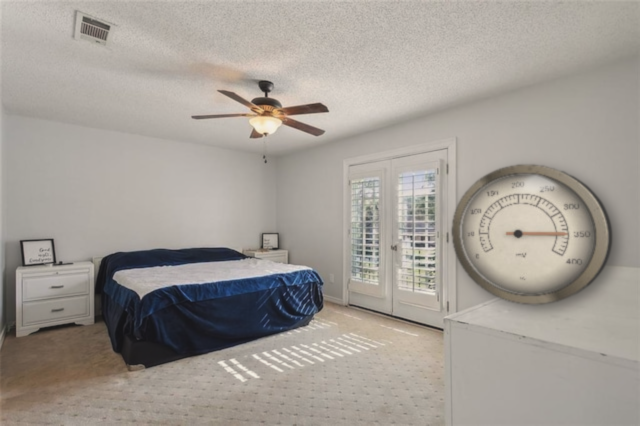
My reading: 350
